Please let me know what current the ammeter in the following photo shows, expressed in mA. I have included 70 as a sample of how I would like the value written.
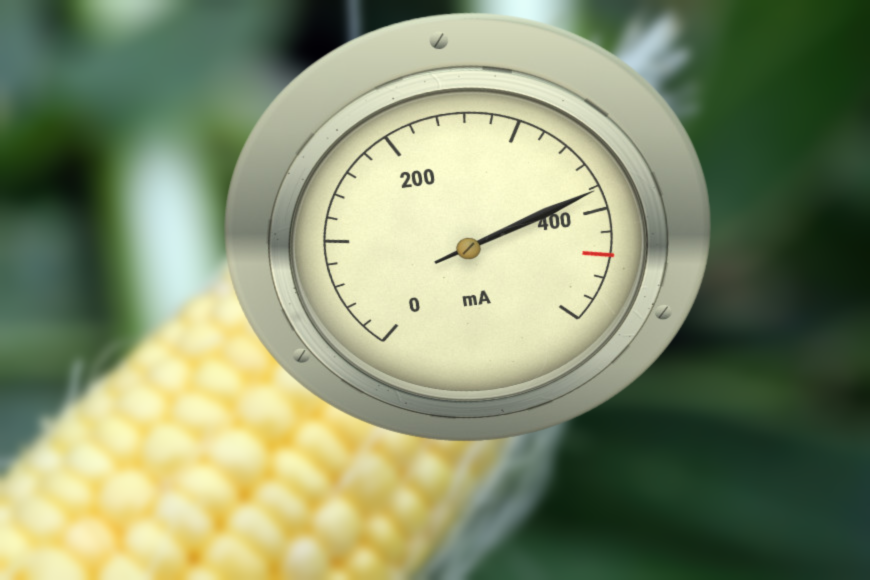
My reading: 380
